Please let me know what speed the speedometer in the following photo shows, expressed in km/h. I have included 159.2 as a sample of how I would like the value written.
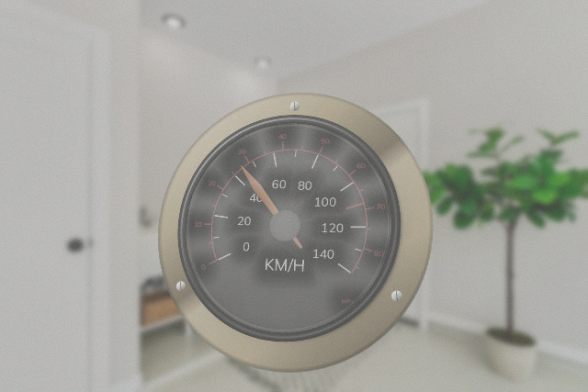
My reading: 45
